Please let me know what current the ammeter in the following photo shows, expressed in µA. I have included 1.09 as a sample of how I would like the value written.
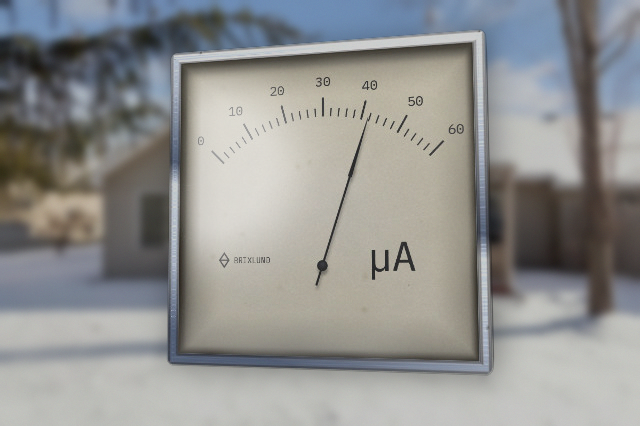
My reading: 42
